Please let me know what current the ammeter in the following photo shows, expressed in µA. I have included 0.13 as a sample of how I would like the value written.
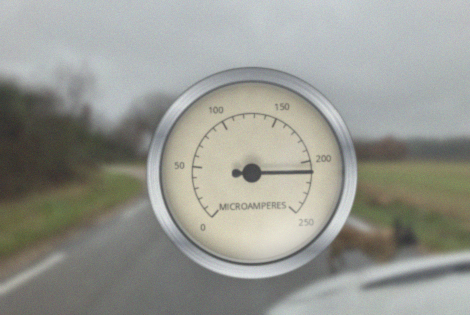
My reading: 210
